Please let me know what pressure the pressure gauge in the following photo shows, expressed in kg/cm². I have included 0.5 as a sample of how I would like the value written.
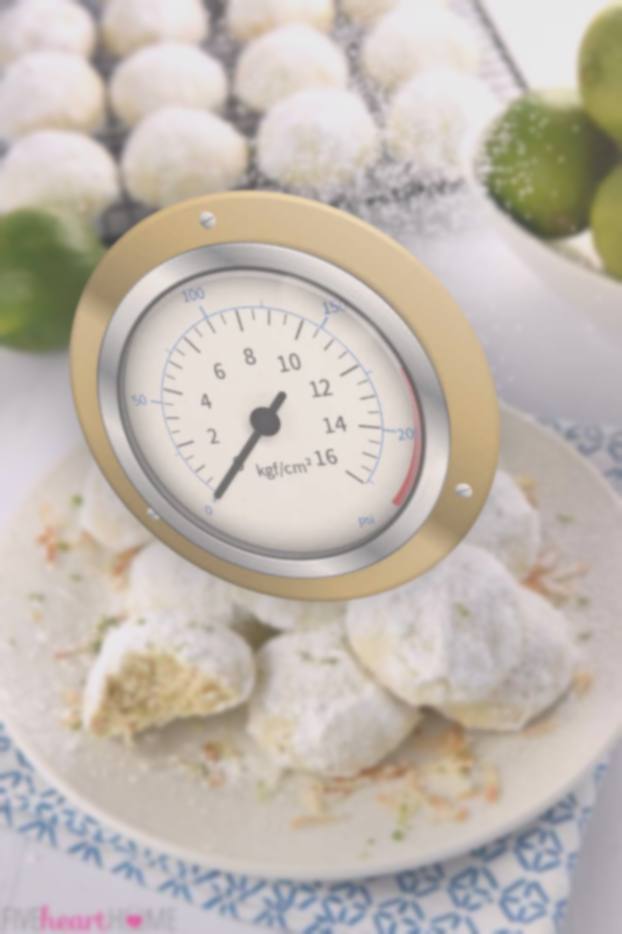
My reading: 0
